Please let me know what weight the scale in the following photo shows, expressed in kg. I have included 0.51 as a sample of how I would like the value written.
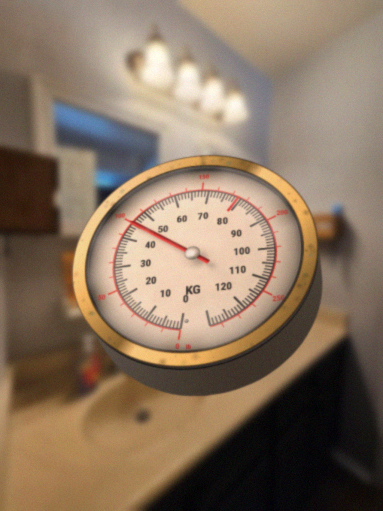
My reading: 45
